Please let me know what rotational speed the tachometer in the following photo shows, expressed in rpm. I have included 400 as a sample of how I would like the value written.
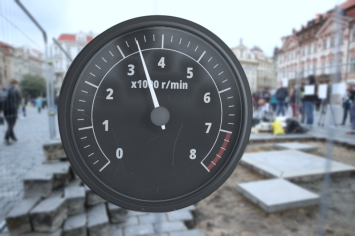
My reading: 3400
